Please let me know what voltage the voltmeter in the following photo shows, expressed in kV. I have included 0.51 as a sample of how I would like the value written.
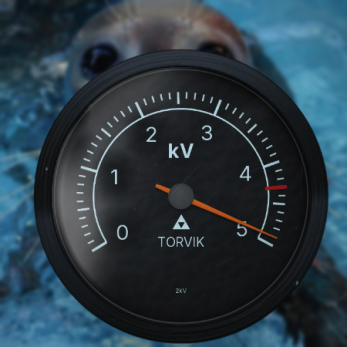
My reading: 4.9
